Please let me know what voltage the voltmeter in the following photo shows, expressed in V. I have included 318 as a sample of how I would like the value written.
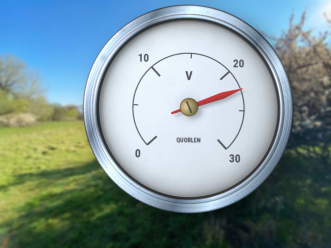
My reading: 22.5
